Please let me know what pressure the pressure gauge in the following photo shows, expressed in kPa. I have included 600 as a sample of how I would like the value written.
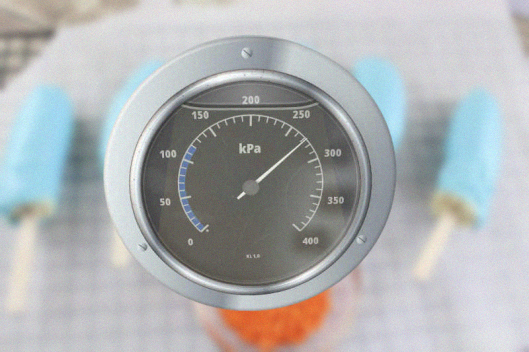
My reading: 270
